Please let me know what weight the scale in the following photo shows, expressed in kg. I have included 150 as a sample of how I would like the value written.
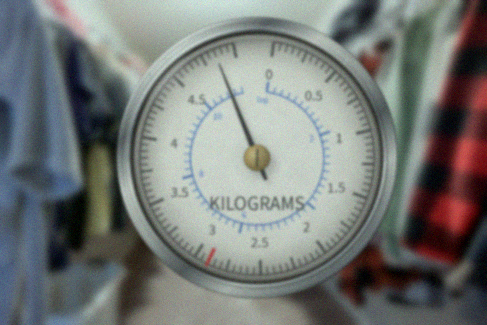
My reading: 4.85
